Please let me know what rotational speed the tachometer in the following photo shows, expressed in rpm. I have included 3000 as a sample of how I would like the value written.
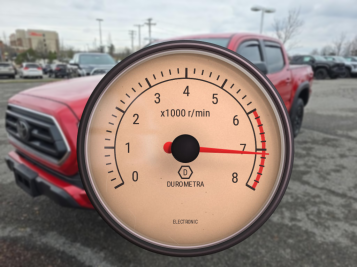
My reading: 7100
